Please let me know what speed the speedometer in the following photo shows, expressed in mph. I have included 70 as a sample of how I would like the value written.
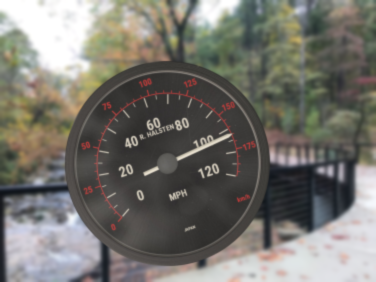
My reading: 102.5
